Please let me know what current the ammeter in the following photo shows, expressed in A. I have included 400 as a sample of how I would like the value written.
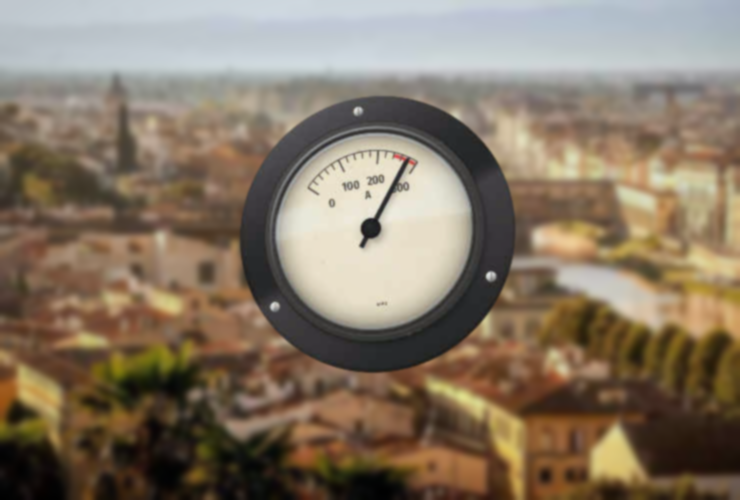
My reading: 280
